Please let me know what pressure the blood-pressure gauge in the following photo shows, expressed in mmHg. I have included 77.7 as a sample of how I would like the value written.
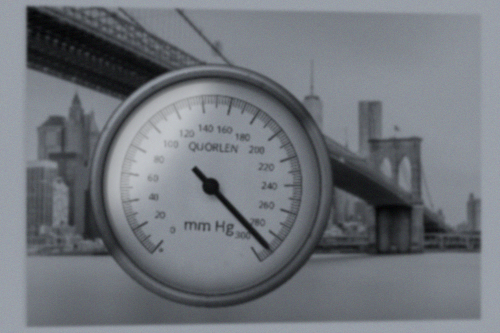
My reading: 290
